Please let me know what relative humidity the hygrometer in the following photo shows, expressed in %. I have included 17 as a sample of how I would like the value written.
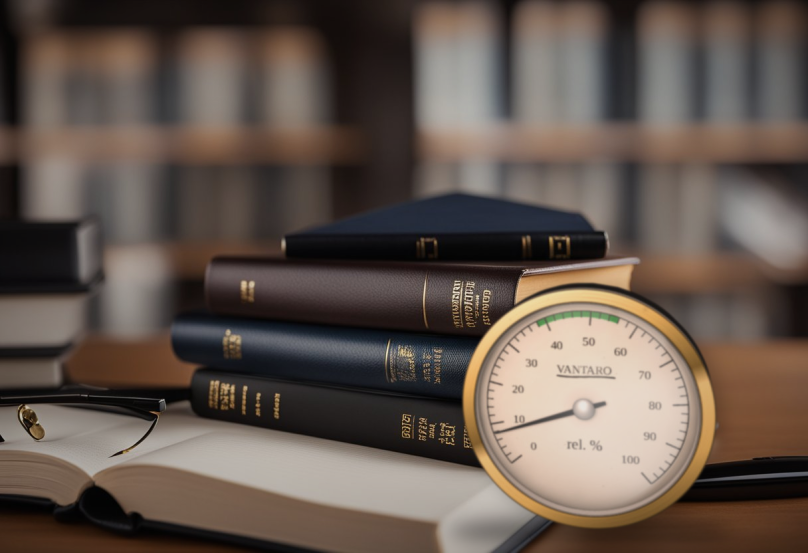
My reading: 8
